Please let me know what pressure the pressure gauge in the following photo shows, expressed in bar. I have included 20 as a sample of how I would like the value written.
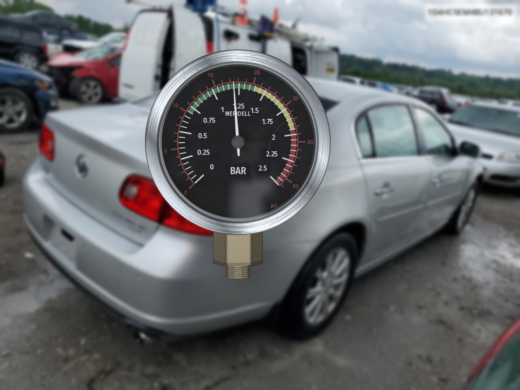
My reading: 1.2
